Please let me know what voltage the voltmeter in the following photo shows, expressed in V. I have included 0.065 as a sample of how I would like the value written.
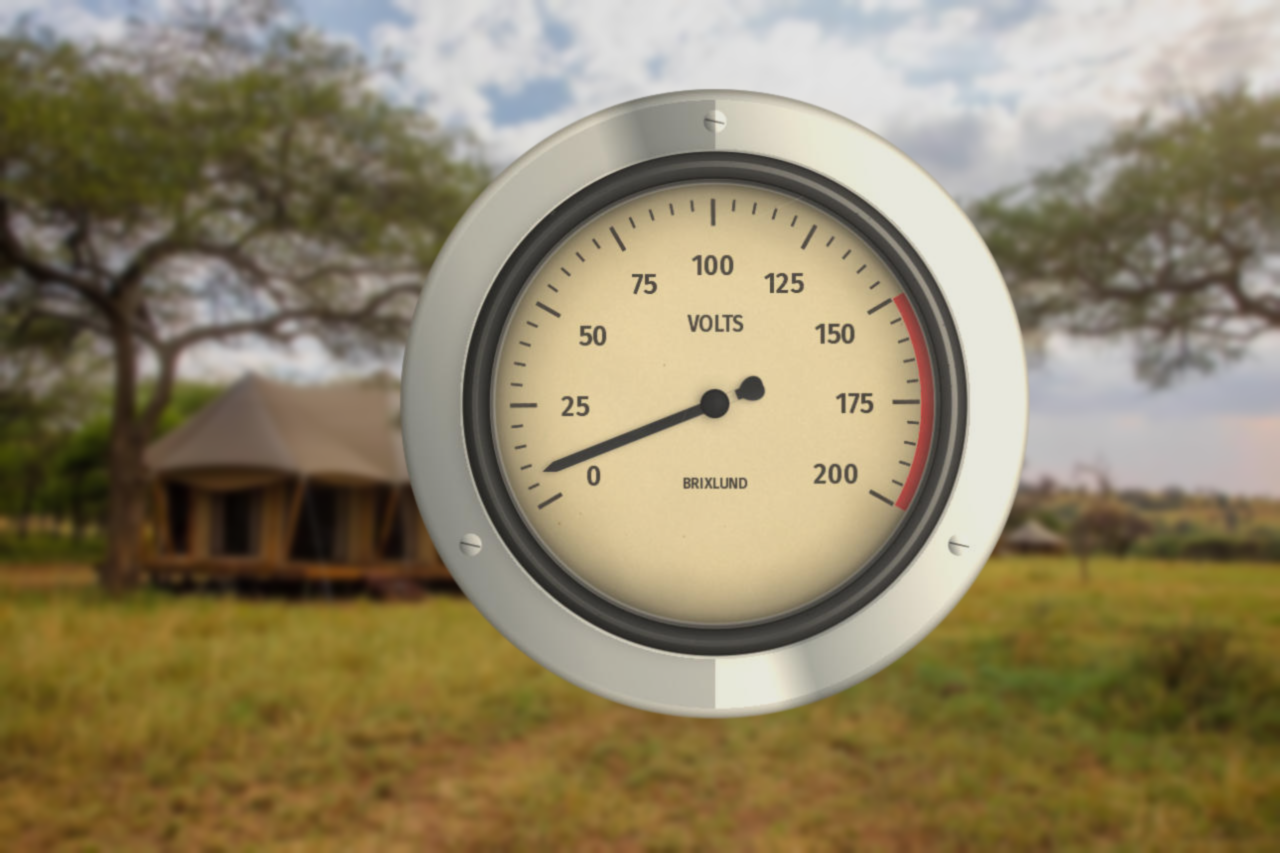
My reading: 7.5
